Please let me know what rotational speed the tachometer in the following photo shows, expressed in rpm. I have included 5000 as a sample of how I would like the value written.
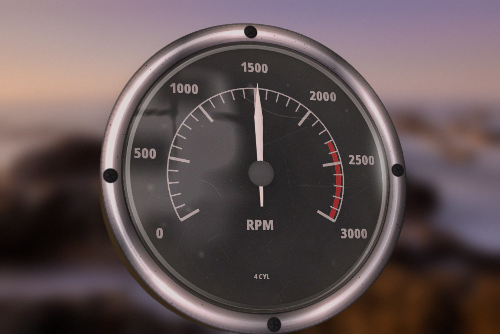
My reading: 1500
